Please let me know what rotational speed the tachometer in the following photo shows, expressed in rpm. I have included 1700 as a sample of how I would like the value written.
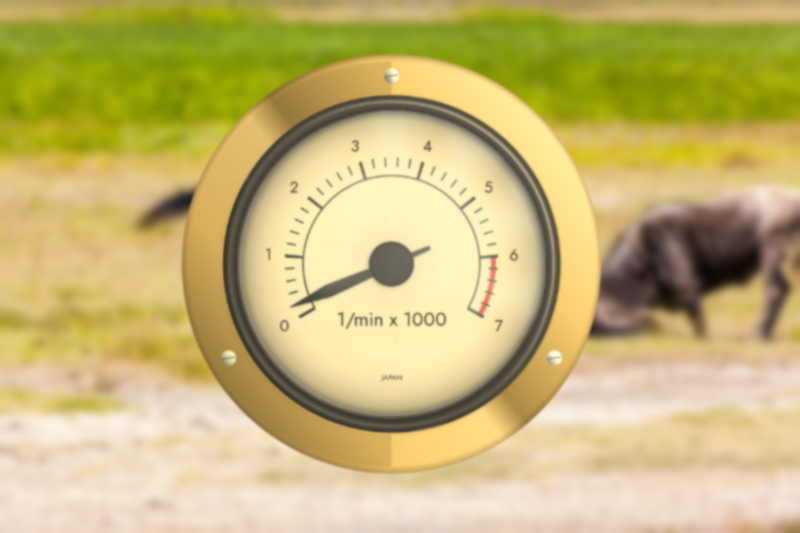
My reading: 200
